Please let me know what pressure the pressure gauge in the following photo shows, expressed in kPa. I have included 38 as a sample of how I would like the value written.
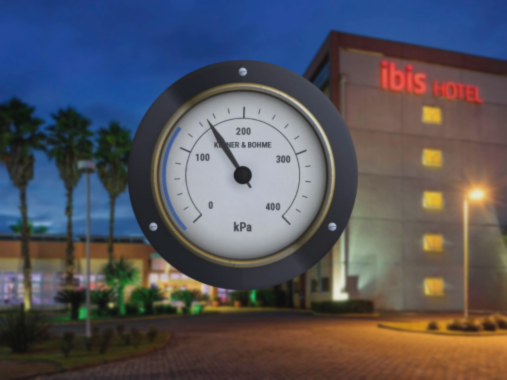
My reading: 150
